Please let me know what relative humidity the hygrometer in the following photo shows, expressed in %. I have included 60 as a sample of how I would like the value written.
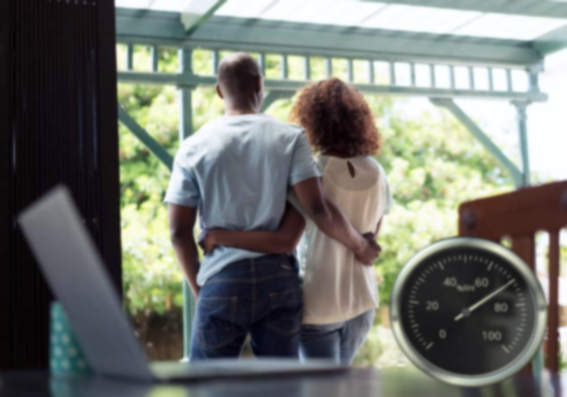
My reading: 70
